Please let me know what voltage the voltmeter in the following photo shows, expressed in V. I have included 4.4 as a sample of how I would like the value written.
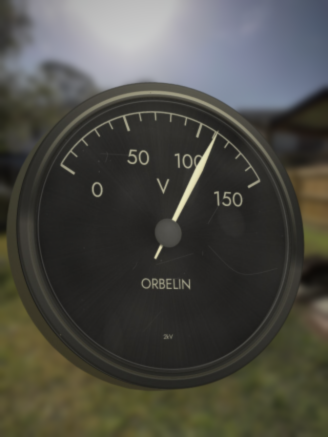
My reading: 110
